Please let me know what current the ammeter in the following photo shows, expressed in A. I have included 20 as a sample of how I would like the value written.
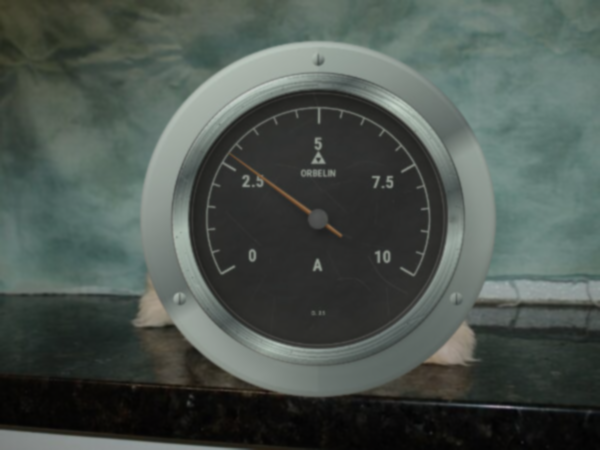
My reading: 2.75
